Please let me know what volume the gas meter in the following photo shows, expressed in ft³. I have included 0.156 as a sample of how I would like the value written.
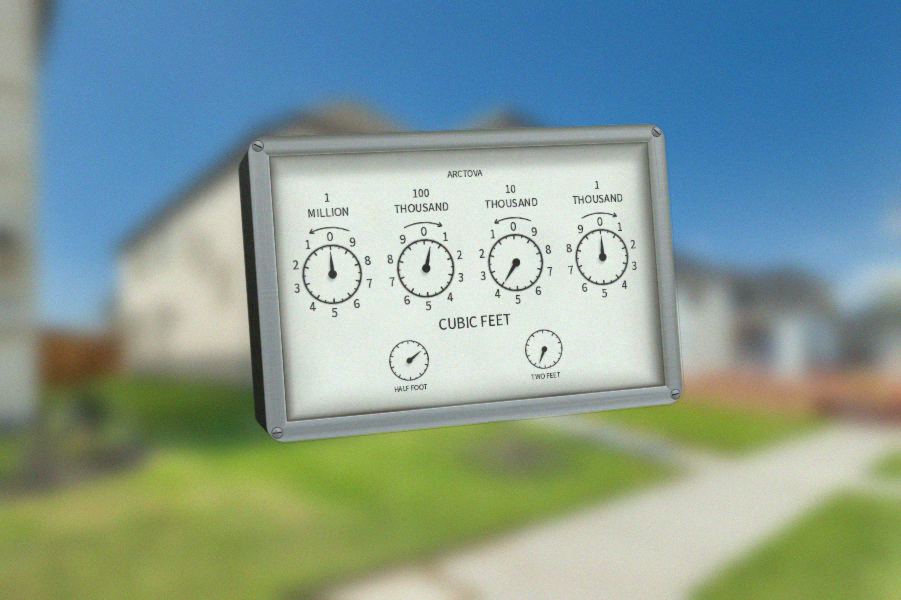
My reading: 4000
